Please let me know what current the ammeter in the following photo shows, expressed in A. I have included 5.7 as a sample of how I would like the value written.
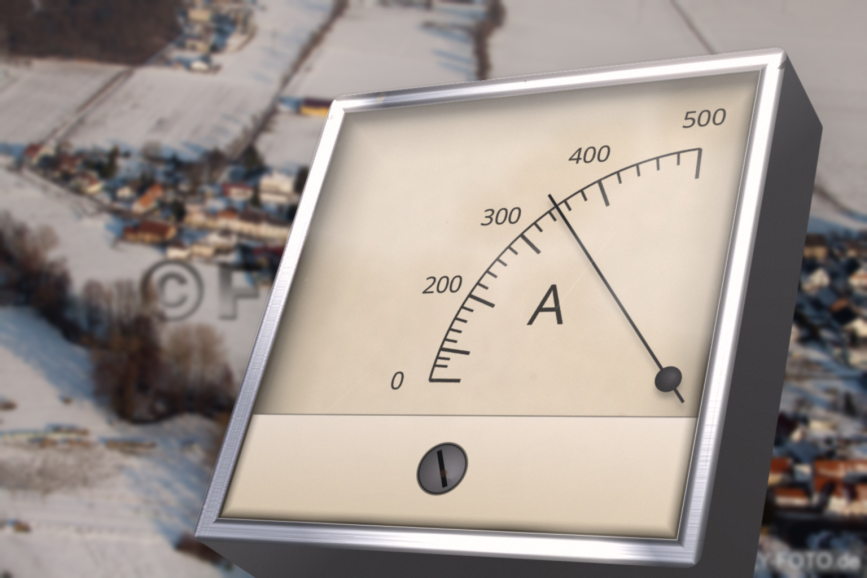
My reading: 350
